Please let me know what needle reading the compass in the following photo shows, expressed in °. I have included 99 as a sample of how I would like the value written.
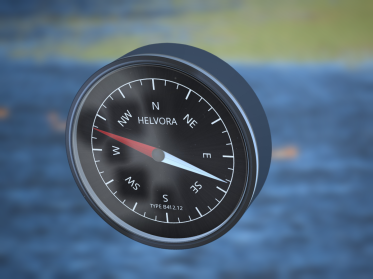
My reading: 290
